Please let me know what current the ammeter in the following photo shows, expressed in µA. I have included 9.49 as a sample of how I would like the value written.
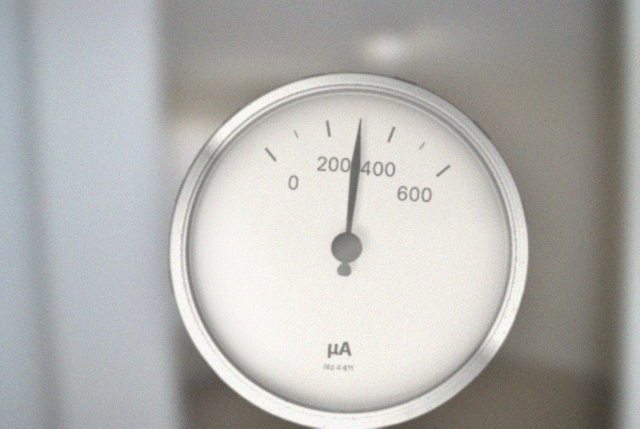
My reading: 300
